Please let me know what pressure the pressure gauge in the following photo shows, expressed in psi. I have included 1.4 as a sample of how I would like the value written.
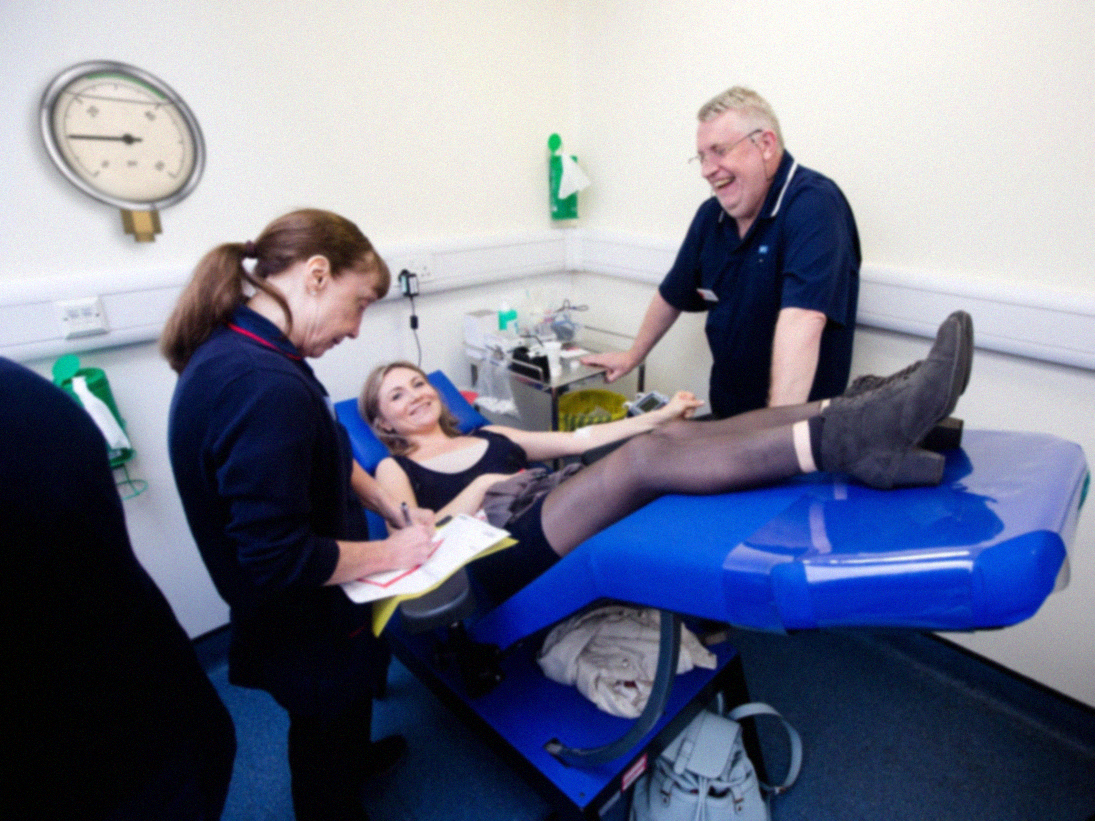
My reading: 10
